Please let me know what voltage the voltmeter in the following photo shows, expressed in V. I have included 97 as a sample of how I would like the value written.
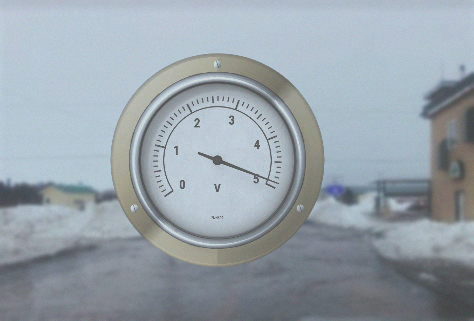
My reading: 4.9
